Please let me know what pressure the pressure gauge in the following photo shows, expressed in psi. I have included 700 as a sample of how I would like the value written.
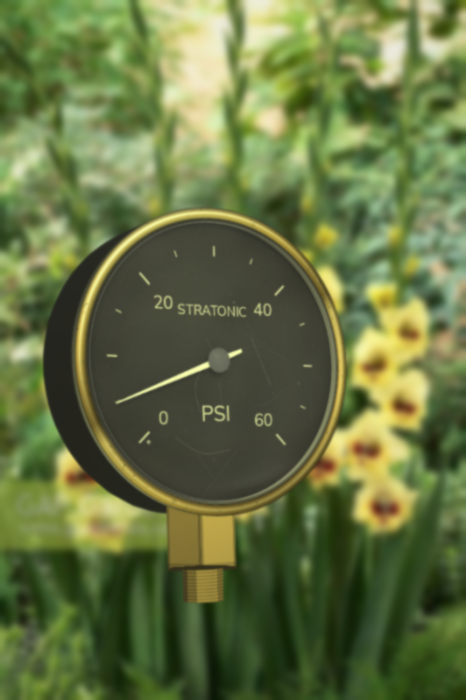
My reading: 5
